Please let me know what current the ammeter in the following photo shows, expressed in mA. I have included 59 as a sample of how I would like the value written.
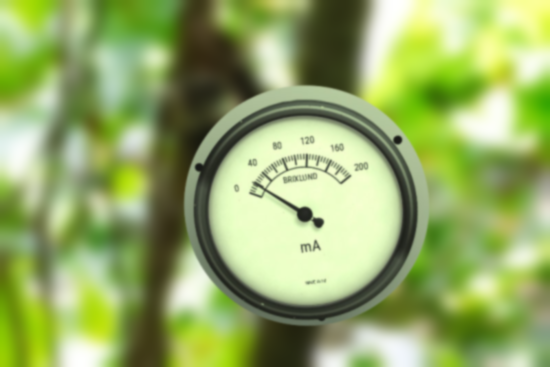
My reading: 20
